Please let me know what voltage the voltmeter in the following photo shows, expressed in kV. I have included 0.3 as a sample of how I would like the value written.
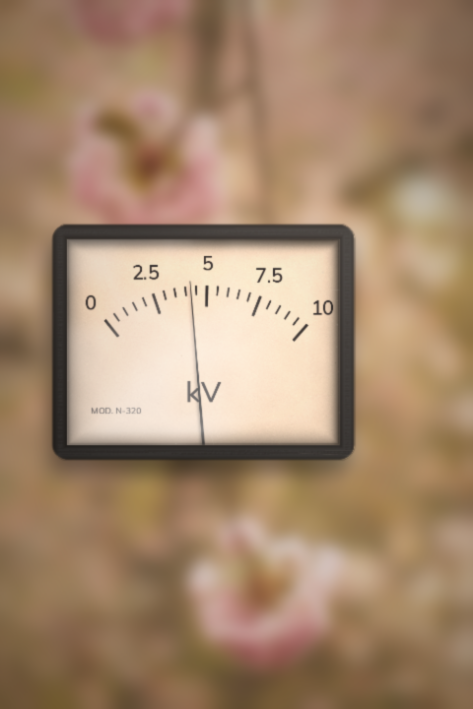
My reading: 4.25
